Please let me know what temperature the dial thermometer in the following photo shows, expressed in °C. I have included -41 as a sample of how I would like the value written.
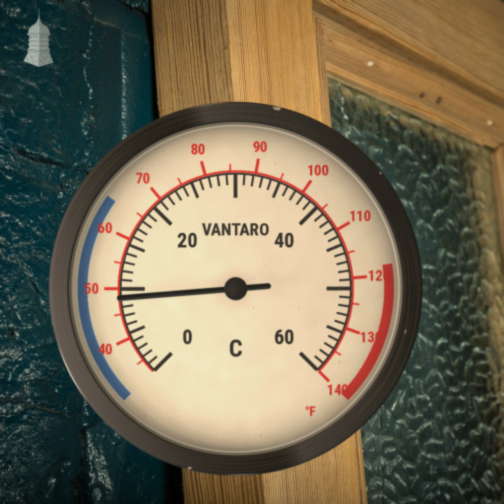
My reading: 9
